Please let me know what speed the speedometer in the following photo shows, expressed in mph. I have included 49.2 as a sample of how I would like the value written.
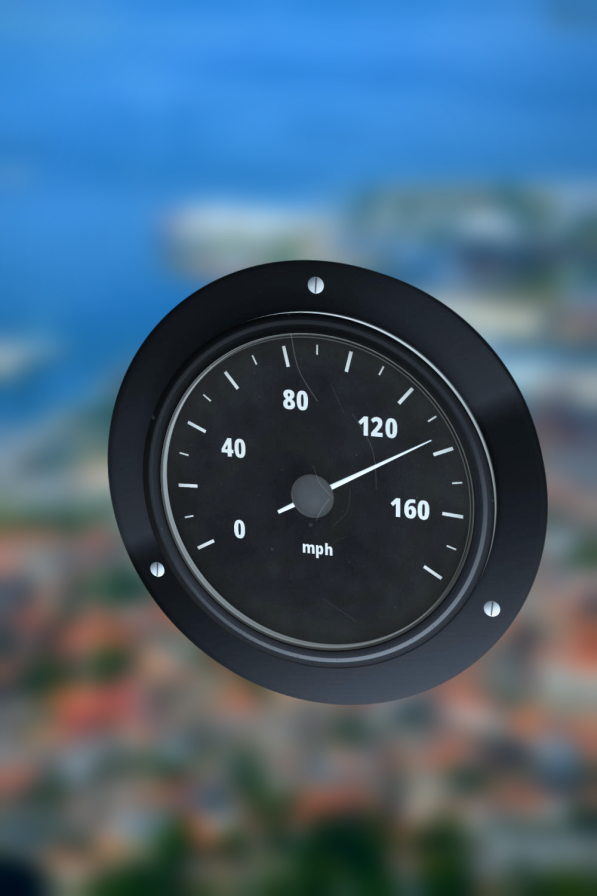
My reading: 135
